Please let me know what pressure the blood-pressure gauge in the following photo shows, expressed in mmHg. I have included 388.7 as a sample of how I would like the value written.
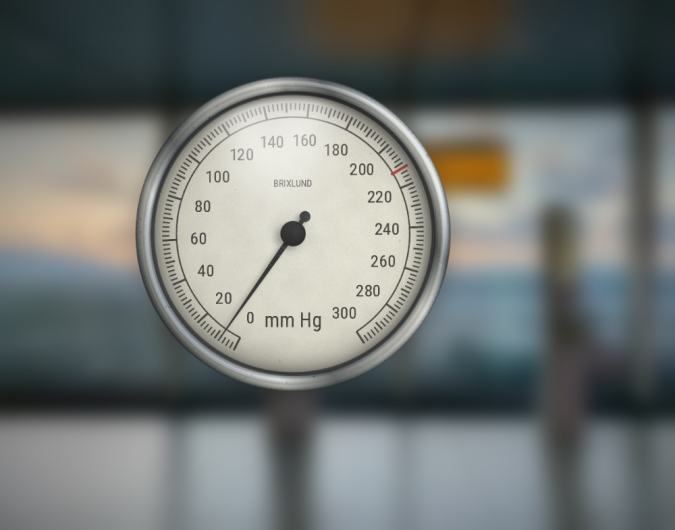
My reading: 8
